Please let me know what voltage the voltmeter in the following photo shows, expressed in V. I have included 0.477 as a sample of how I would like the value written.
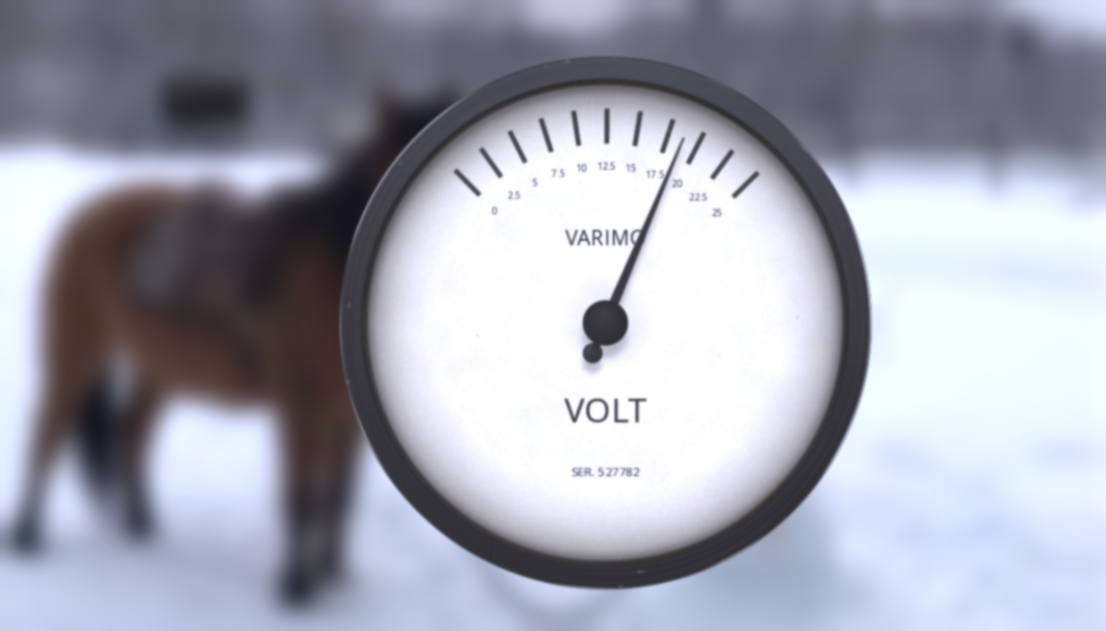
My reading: 18.75
